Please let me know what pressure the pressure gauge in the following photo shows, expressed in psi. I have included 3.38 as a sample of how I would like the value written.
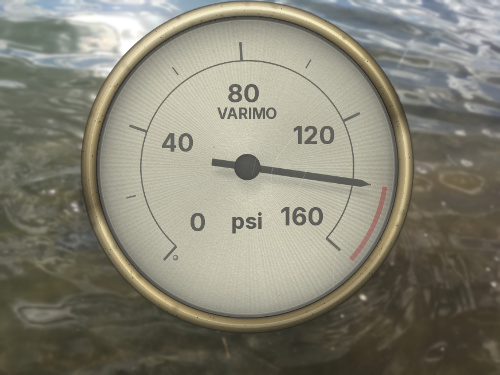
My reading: 140
